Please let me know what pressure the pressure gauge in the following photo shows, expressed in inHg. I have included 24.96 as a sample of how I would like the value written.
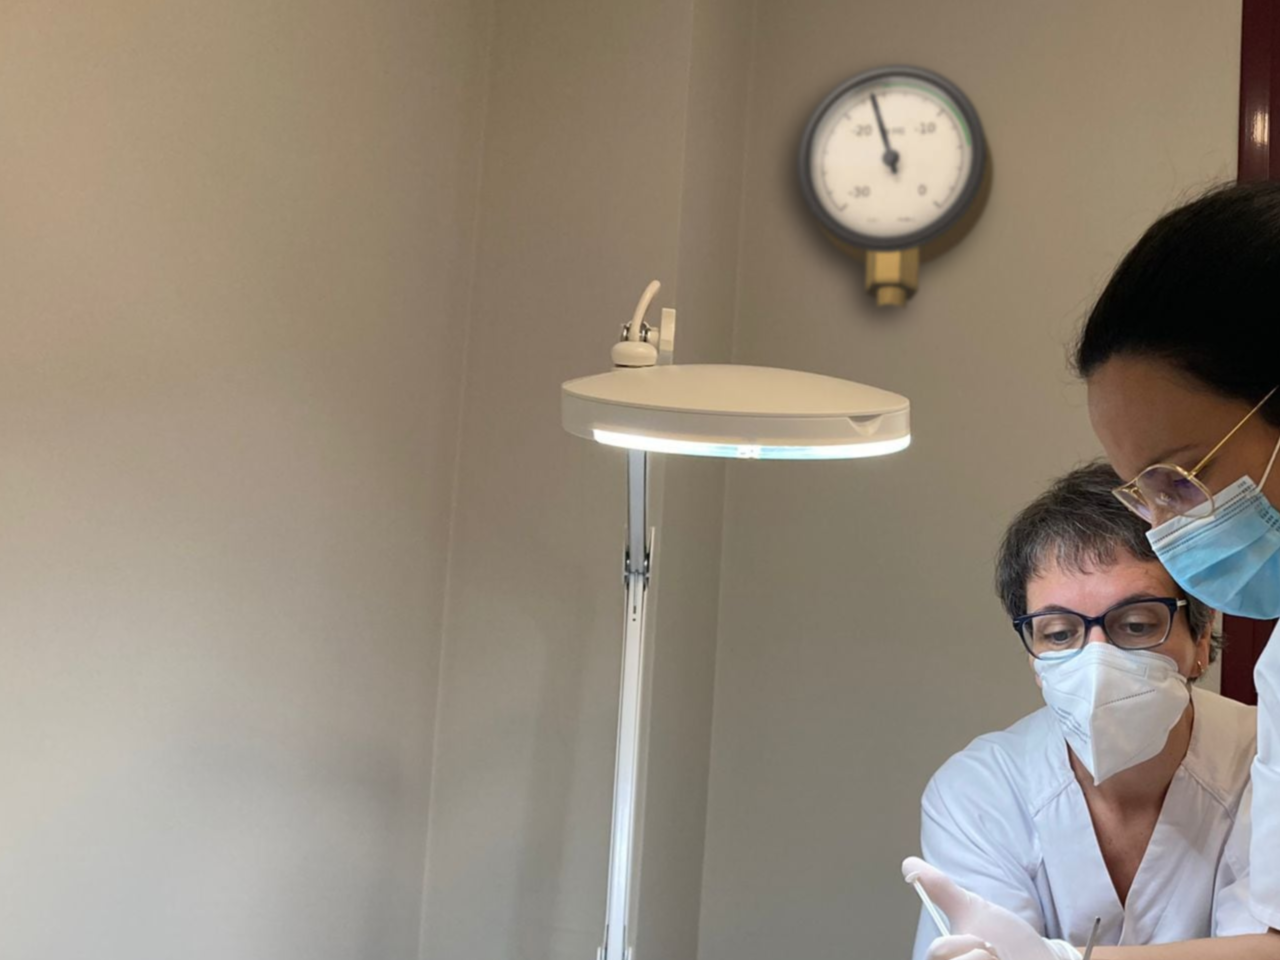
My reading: -17
